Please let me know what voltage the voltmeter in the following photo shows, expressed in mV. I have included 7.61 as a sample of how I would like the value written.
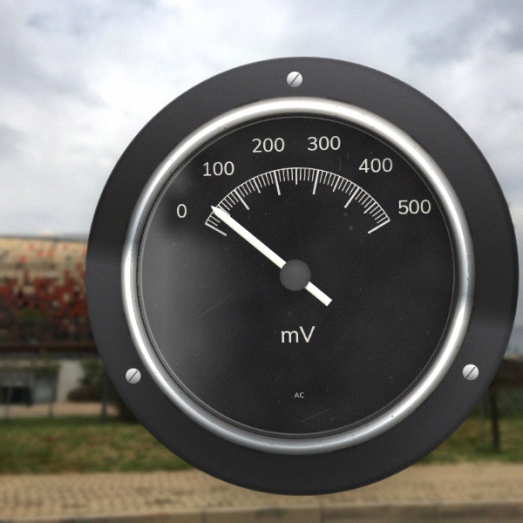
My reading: 40
